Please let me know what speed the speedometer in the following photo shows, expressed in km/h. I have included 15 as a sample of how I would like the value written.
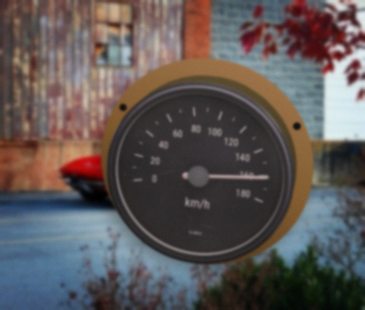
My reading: 160
